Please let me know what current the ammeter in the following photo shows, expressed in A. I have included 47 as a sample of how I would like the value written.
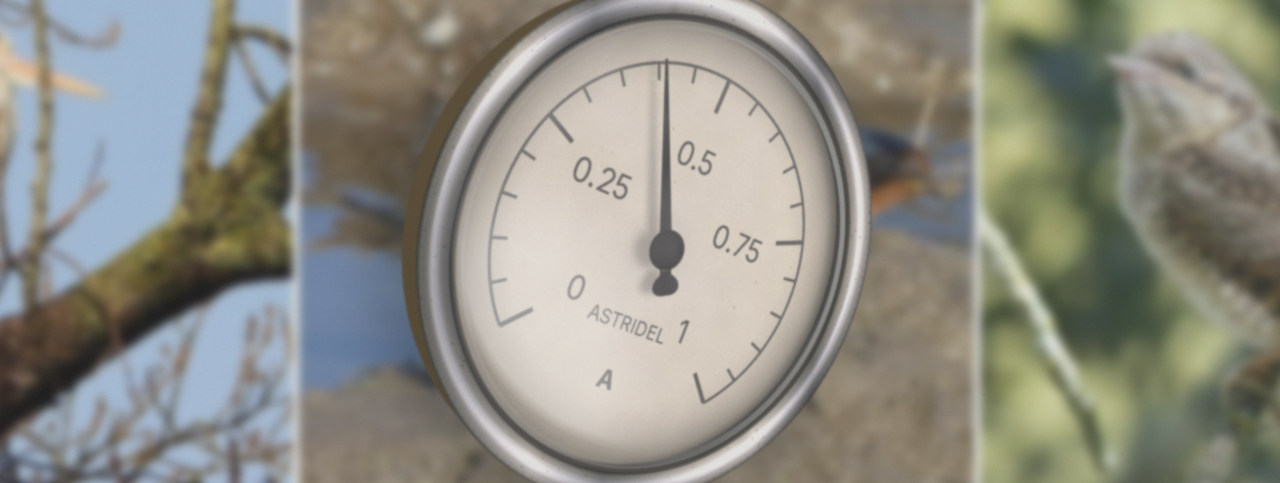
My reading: 0.4
